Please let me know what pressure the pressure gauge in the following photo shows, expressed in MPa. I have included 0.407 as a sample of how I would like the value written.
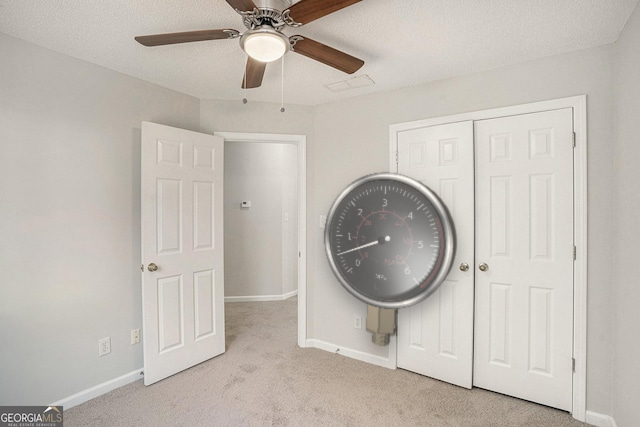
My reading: 0.5
